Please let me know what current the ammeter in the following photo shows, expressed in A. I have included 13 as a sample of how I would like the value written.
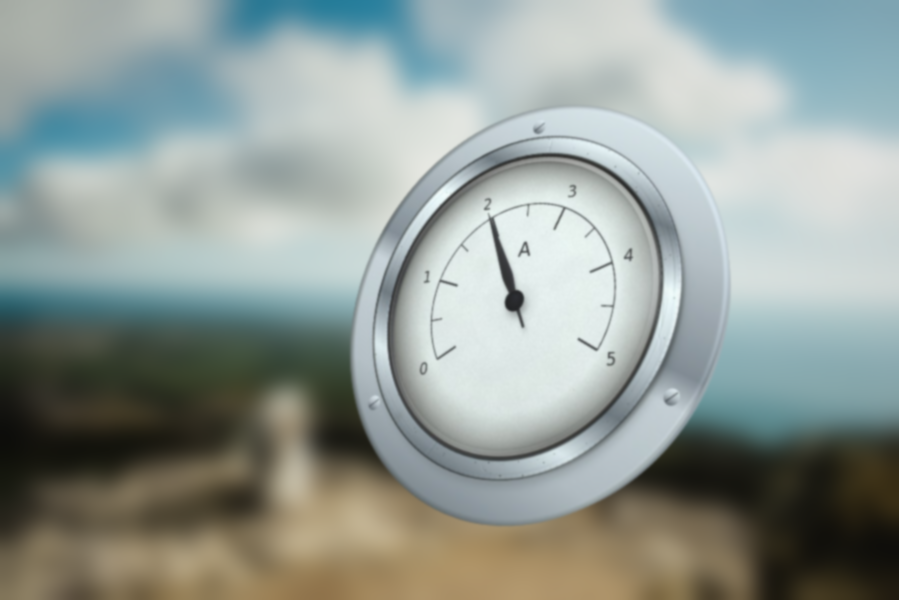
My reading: 2
